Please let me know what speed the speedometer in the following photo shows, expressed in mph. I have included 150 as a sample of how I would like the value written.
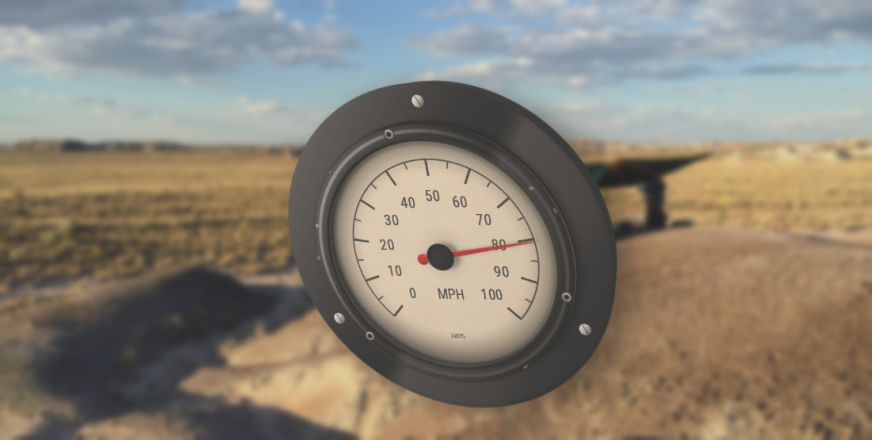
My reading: 80
